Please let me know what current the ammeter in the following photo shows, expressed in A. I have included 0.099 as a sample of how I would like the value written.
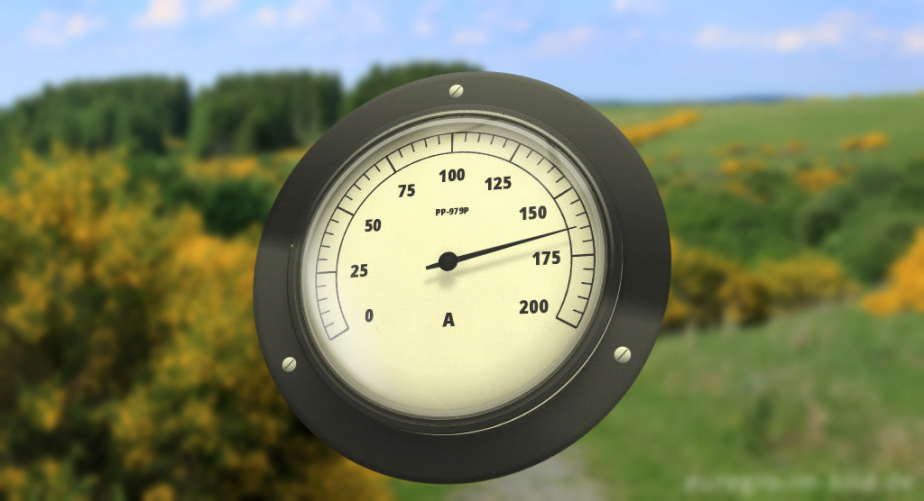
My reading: 165
